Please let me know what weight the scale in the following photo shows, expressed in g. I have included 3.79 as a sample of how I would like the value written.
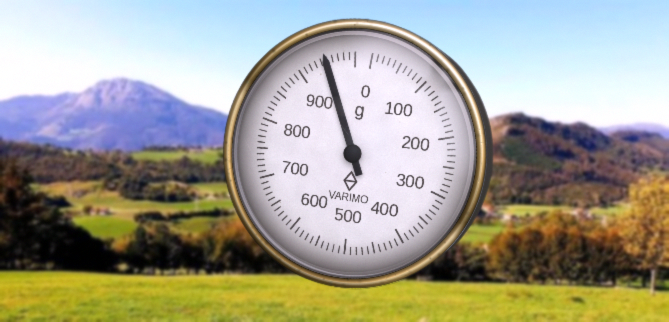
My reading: 950
